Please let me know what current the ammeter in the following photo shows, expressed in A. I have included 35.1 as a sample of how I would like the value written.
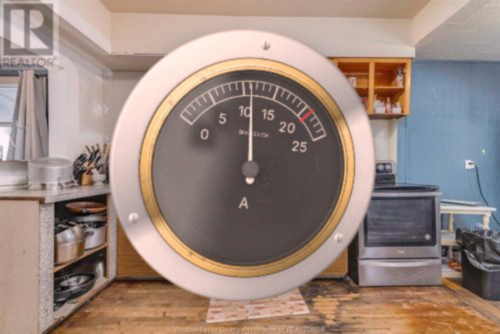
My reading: 11
